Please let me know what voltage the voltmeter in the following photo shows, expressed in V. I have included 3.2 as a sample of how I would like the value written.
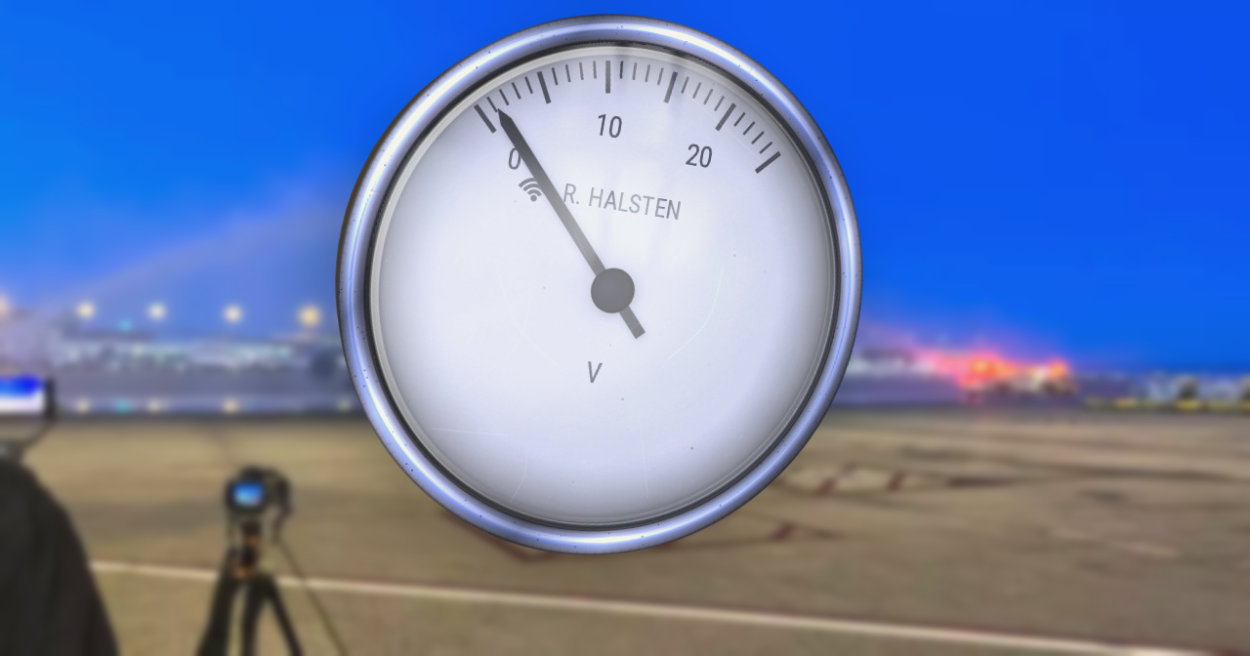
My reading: 1
